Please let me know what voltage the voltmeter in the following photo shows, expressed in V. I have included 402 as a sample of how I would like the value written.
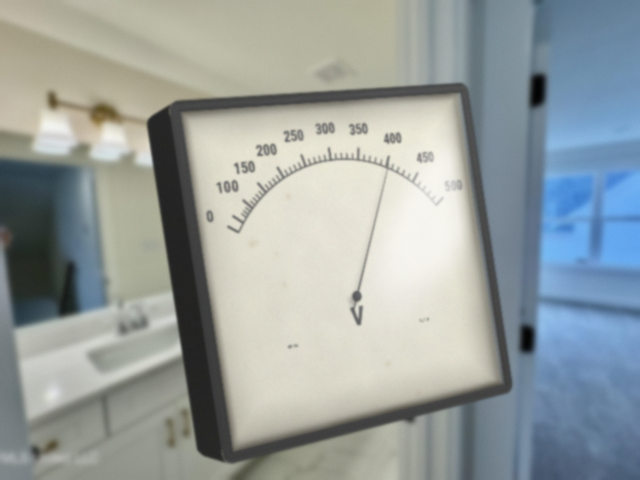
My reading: 400
